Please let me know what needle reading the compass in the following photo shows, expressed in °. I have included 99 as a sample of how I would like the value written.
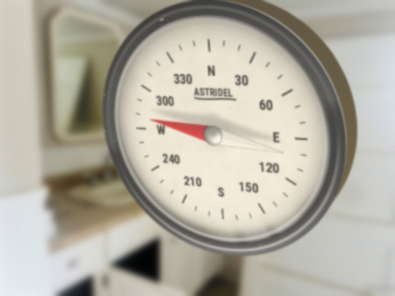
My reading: 280
